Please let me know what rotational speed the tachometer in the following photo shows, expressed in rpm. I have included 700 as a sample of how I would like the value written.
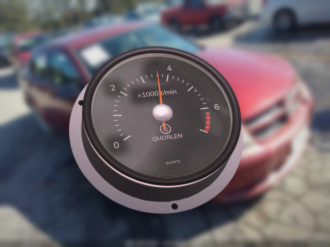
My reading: 3600
